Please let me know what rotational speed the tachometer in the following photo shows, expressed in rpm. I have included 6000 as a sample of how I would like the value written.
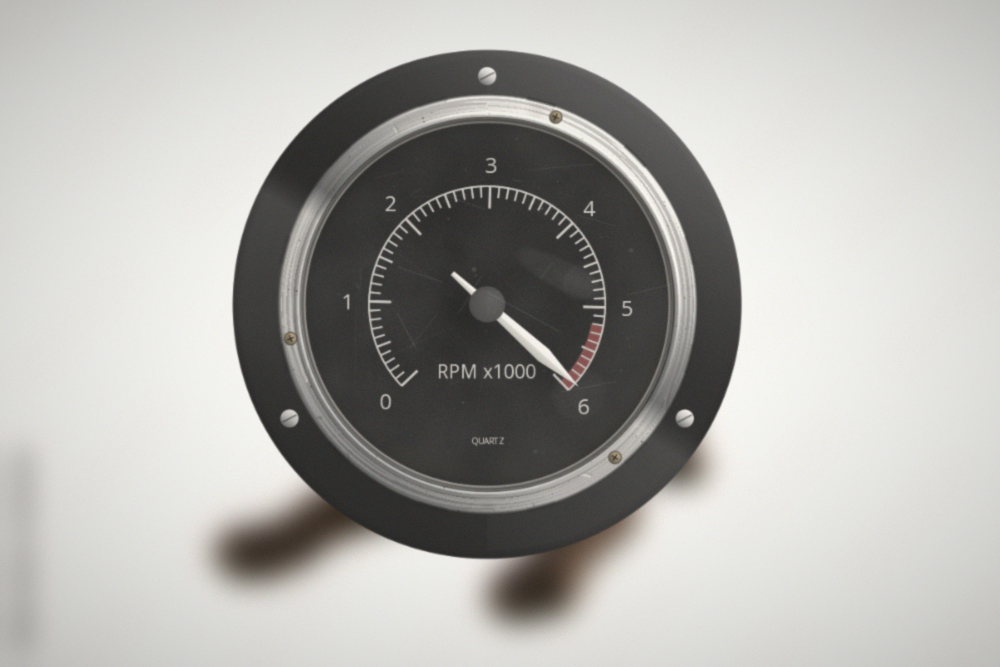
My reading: 5900
